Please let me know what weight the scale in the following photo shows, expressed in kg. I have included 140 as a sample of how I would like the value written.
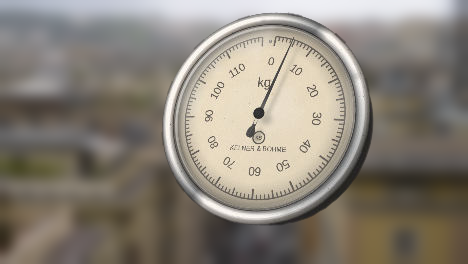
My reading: 5
